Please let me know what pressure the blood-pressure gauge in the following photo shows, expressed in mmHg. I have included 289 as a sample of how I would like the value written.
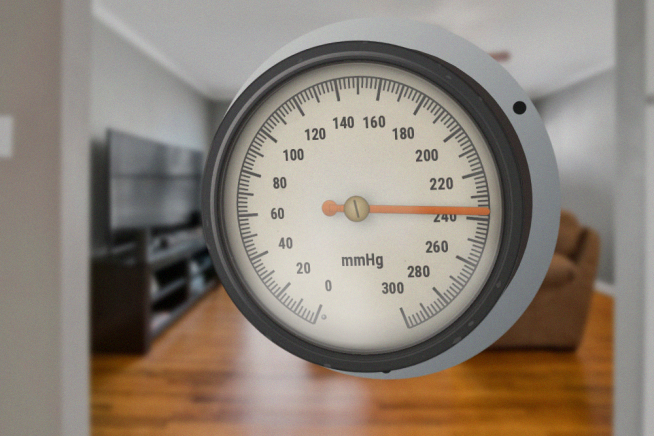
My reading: 236
